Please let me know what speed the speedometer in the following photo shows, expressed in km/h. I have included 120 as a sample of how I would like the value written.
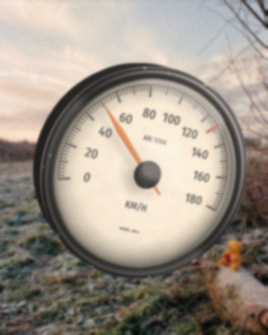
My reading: 50
